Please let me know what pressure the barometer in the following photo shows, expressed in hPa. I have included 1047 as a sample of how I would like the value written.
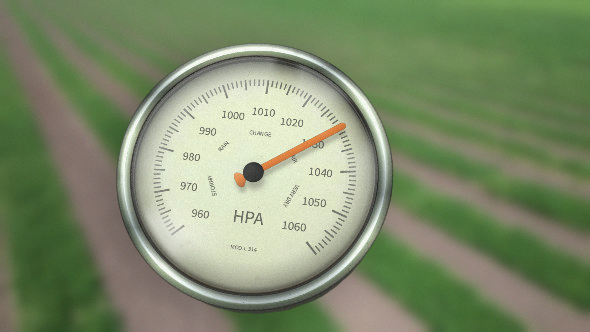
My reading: 1030
